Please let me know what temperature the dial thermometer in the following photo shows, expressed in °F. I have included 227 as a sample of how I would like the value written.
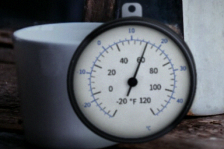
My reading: 60
